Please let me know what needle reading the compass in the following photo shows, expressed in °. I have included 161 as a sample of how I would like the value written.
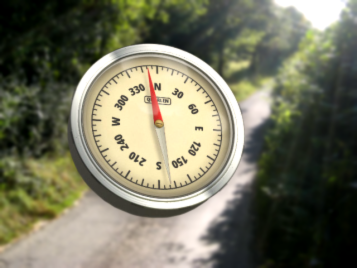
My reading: 350
